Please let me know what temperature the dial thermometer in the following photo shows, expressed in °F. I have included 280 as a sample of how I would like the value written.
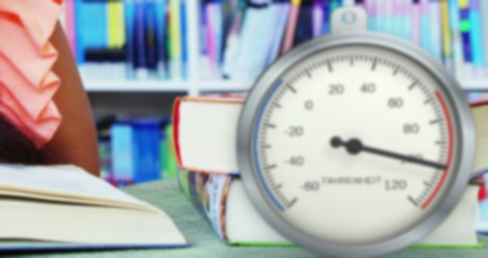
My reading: 100
